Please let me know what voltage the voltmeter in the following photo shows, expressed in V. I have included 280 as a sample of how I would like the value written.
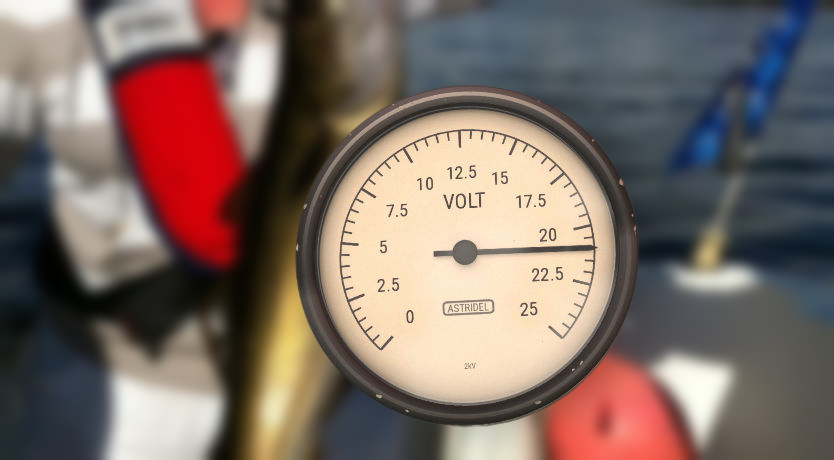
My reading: 21
